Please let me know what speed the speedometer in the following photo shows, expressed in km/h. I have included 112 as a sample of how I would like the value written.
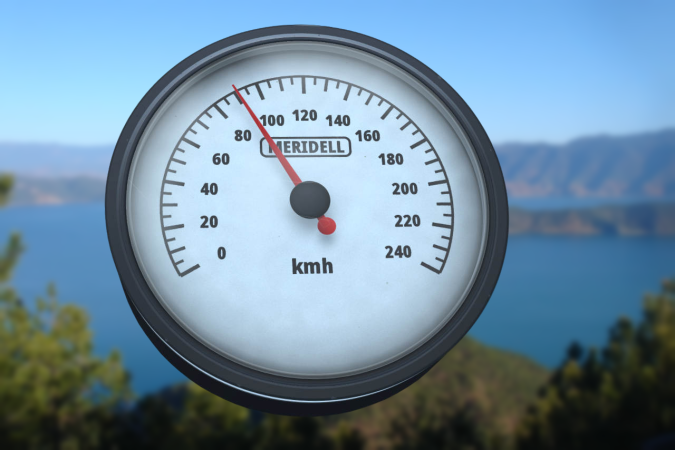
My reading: 90
